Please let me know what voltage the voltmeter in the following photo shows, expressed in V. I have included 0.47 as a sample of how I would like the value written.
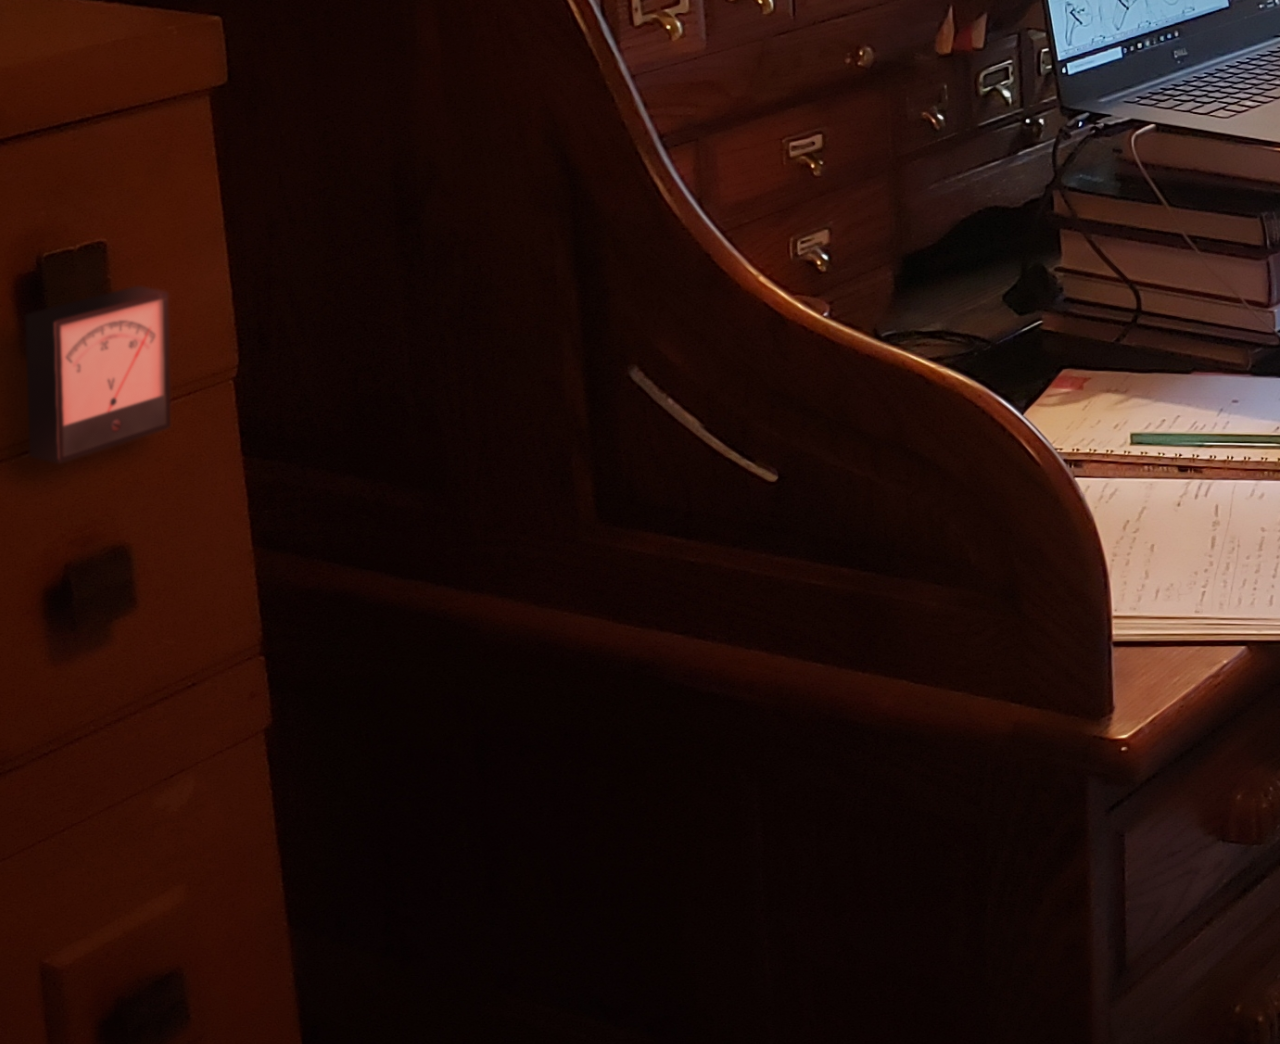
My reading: 45
